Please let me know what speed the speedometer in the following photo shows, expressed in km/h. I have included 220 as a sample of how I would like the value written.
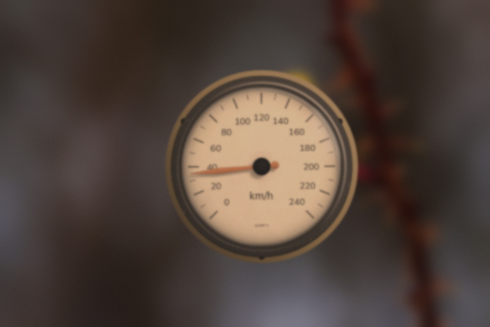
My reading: 35
